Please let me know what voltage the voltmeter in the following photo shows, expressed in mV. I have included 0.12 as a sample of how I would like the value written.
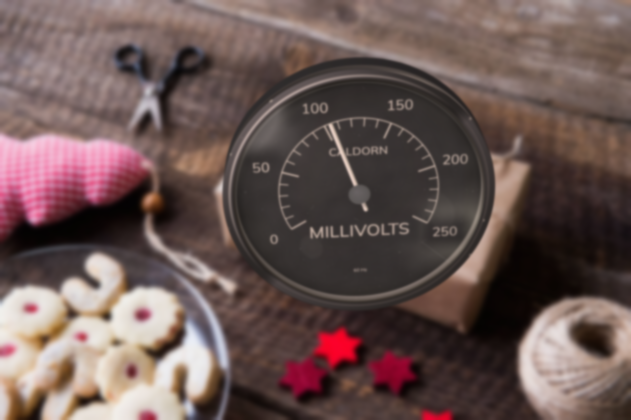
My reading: 105
